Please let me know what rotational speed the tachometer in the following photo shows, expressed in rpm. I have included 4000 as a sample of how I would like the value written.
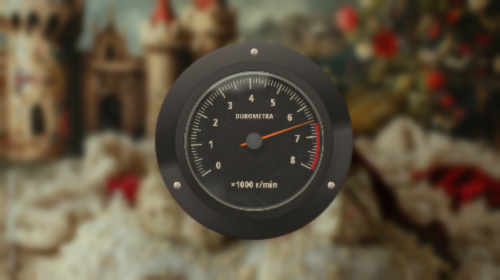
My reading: 6500
